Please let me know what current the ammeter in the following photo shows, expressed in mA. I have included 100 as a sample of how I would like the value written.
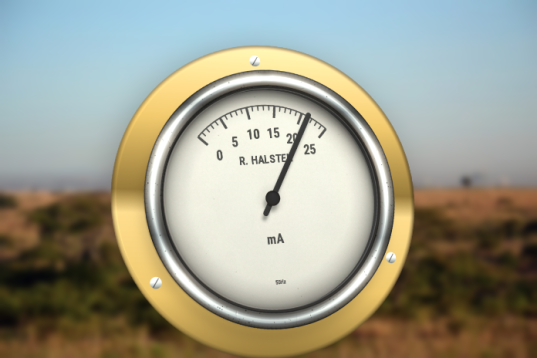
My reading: 21
